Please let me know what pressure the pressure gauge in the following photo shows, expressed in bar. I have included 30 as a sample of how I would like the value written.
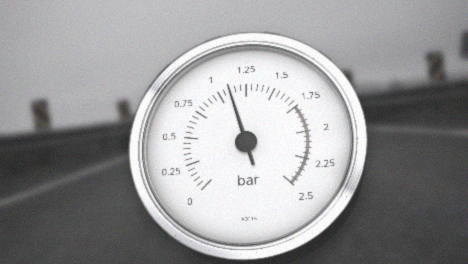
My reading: 1.1
